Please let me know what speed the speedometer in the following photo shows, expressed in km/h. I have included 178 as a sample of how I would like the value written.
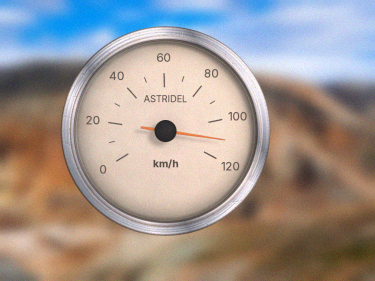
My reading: 110
